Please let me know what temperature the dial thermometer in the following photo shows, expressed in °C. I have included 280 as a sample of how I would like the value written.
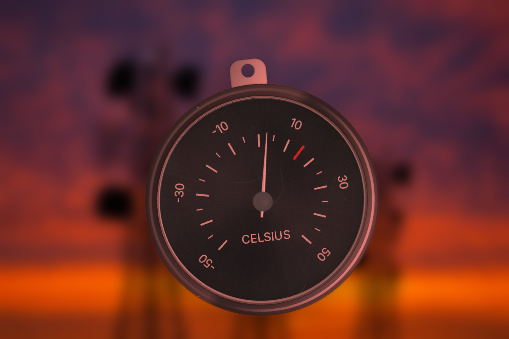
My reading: 2.5
